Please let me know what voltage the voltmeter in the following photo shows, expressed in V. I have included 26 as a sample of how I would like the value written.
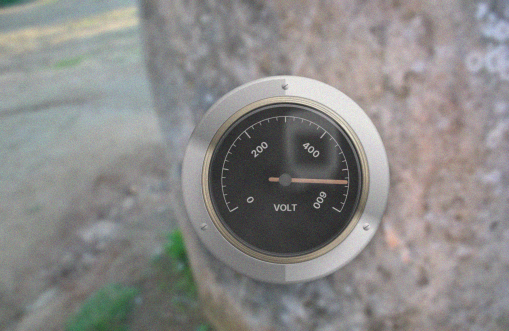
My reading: 530
